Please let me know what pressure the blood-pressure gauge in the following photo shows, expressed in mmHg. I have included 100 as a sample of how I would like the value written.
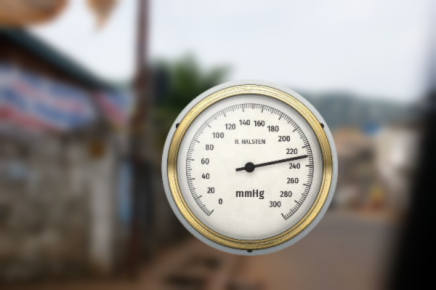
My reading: 230
